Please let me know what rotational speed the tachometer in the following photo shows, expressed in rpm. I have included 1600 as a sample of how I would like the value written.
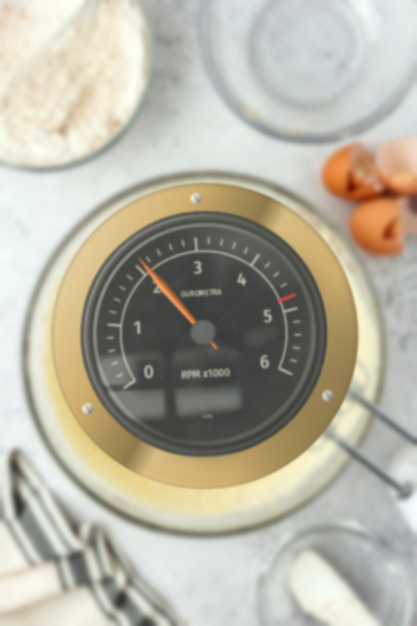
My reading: 2100
